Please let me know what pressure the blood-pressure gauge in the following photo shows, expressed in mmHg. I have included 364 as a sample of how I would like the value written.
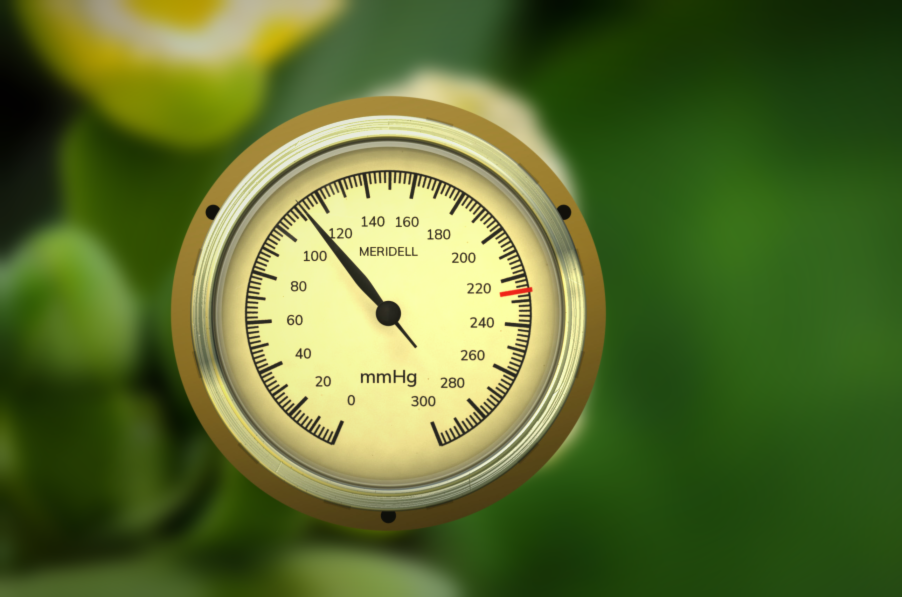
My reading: 112
